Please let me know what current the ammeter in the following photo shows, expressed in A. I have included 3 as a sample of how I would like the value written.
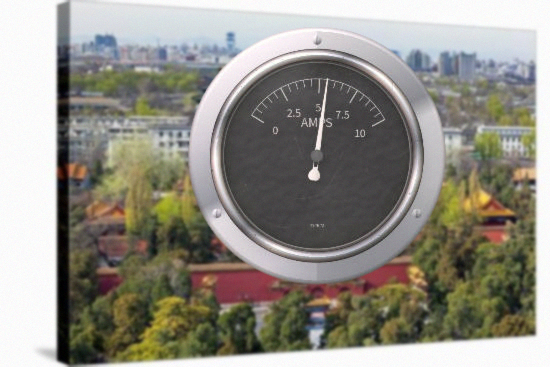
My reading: 5.5
